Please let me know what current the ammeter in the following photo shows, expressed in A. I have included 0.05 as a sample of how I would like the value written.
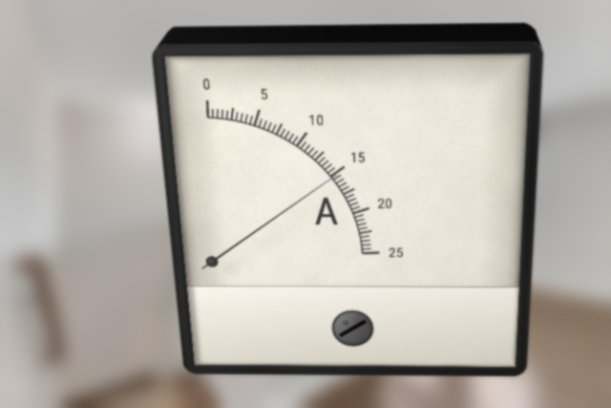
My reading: 15
